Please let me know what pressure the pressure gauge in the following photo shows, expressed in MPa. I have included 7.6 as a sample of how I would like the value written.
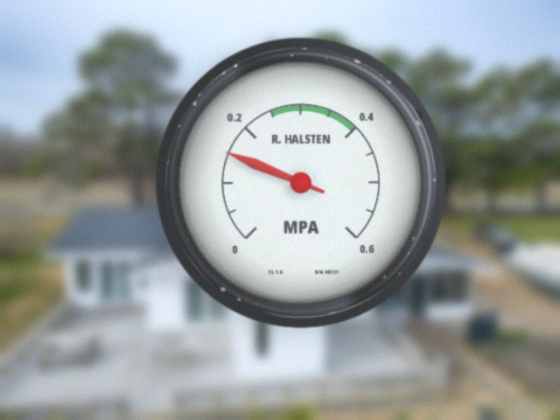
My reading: 0.15
